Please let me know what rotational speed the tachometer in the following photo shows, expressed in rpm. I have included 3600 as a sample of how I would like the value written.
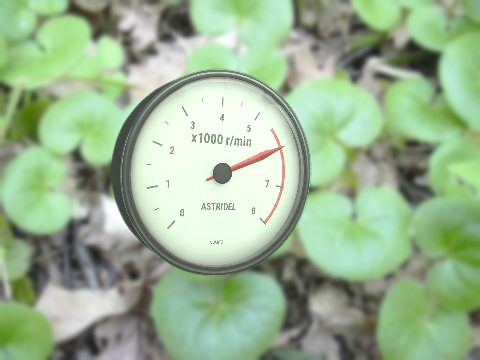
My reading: 6000
